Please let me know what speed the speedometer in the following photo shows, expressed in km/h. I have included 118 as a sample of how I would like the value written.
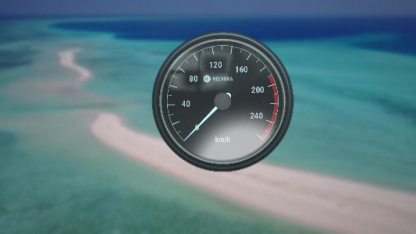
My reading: 0
